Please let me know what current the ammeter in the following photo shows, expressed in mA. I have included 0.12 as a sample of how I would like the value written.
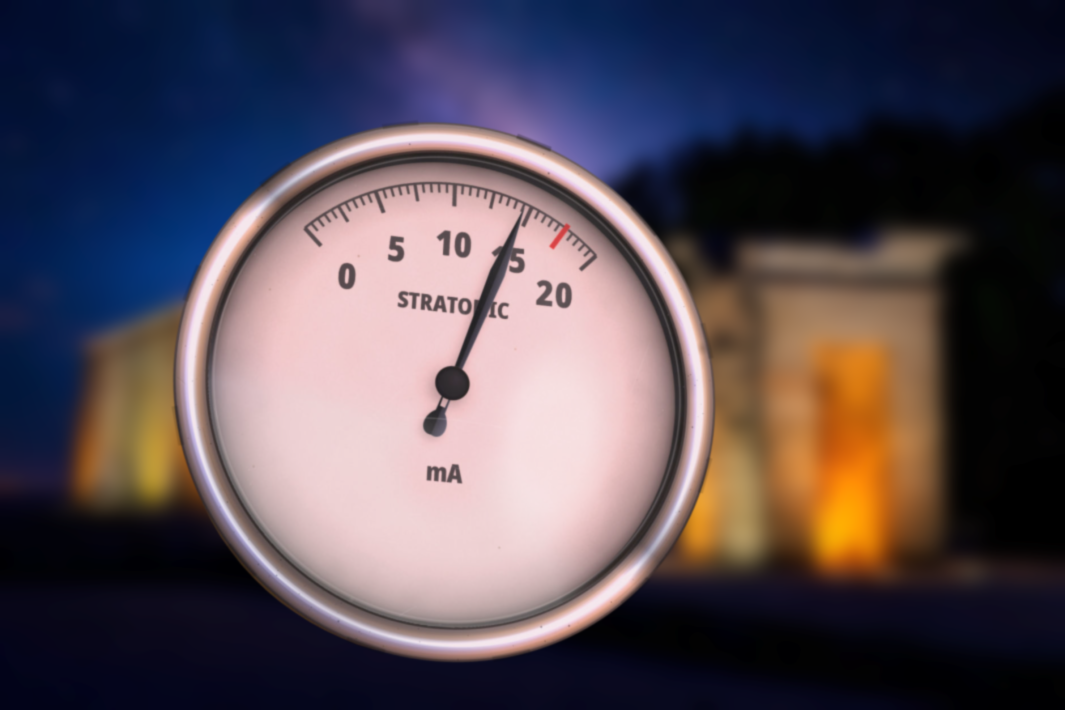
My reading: 14.5
